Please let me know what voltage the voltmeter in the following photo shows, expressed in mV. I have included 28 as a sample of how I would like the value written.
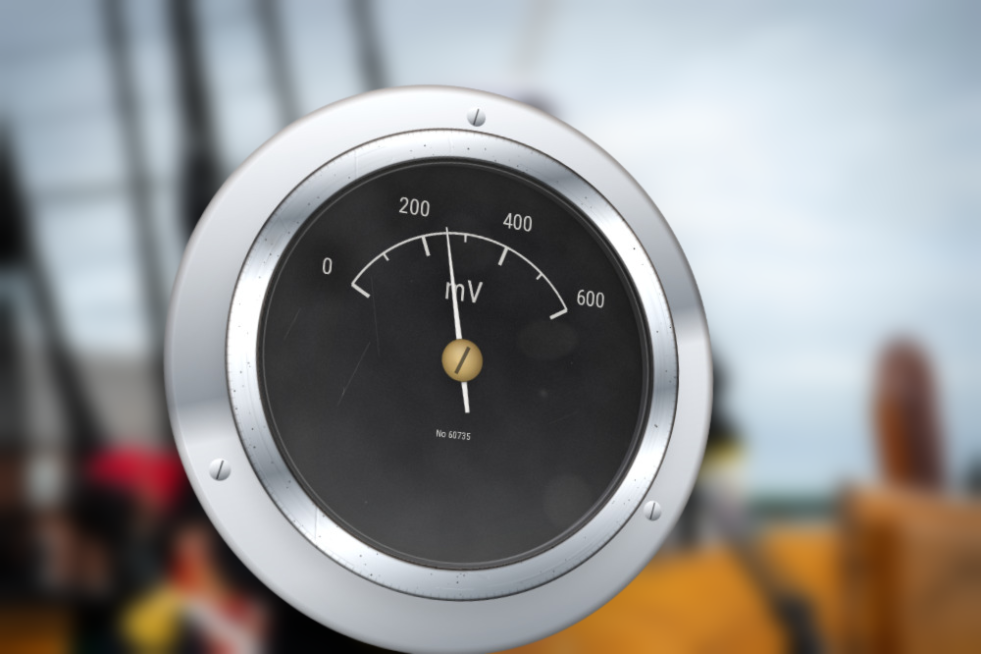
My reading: 250
